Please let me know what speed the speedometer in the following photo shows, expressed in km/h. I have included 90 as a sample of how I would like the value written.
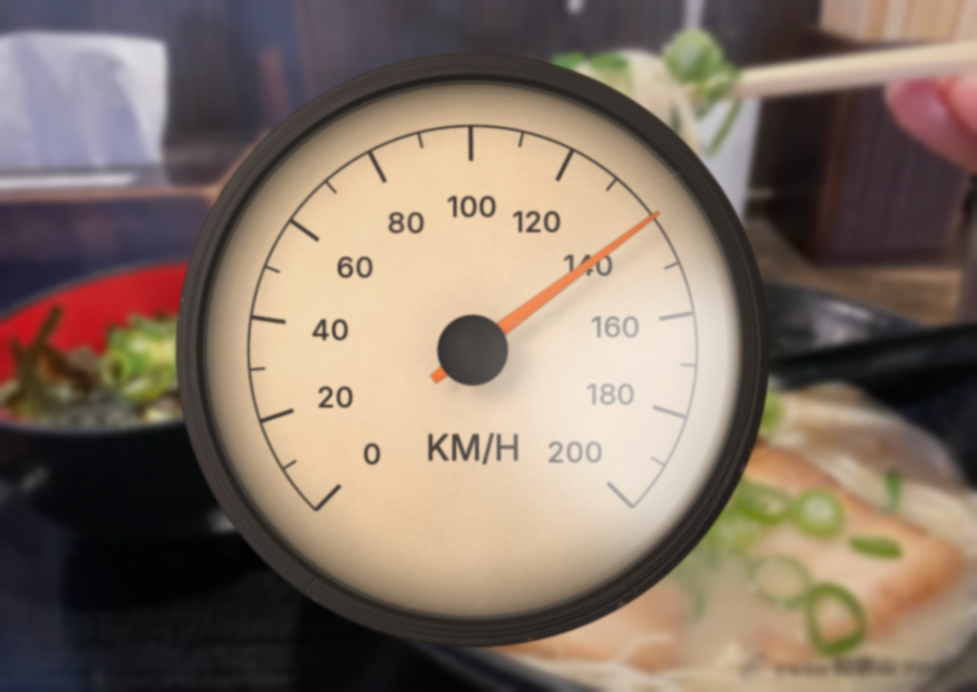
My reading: 140
